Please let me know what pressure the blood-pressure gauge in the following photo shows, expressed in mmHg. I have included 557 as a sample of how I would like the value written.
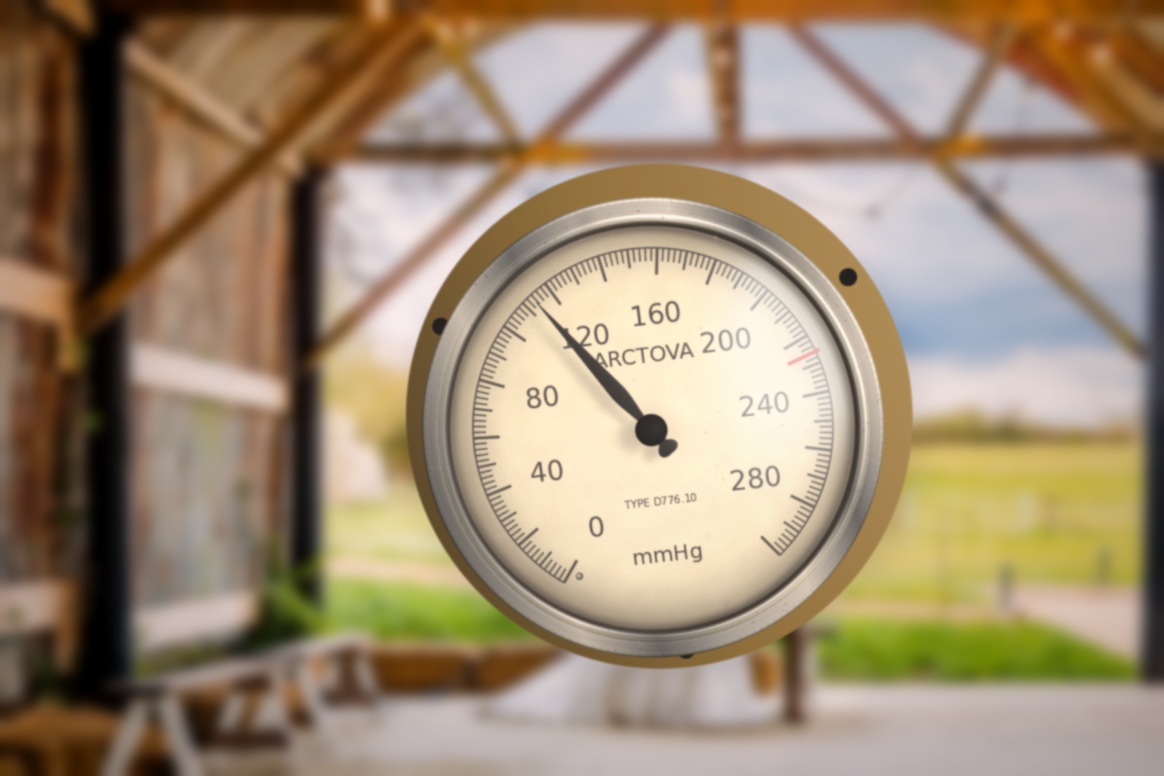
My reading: 114
